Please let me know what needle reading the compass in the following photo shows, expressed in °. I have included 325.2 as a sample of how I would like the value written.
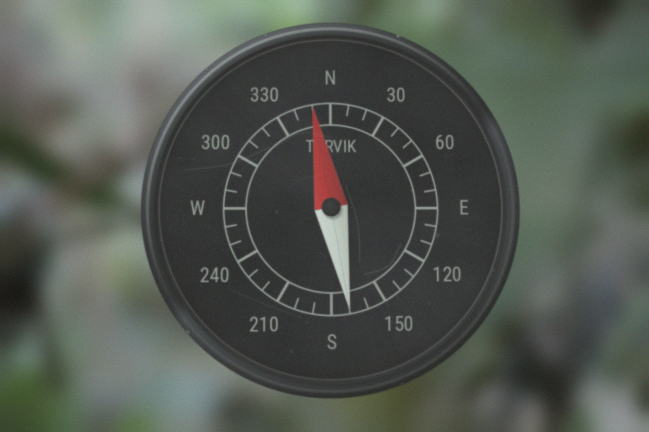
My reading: 350
